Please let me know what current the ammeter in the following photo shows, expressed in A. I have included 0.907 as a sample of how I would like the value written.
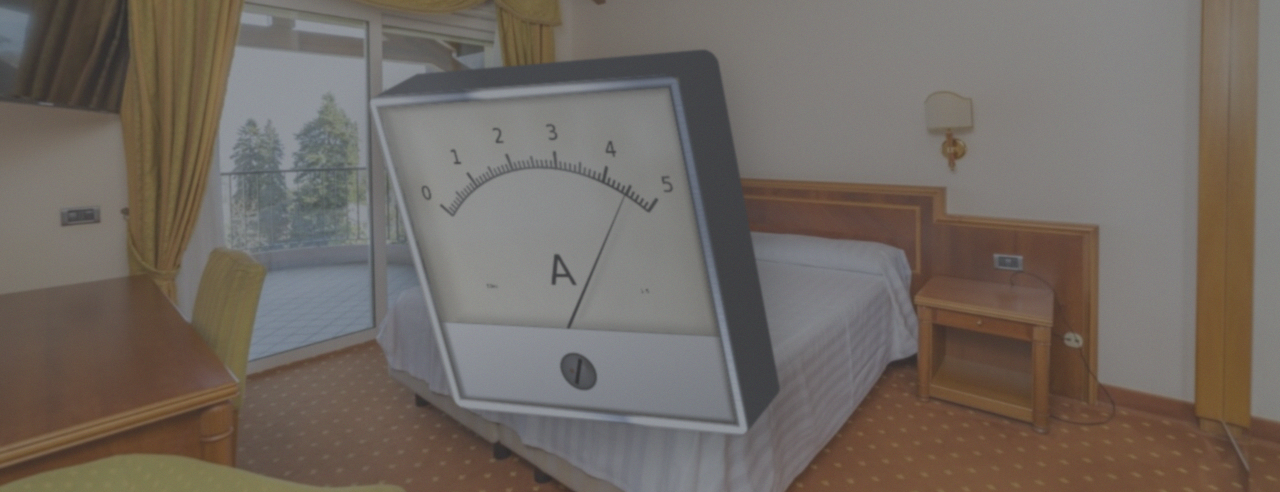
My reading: 4.5
